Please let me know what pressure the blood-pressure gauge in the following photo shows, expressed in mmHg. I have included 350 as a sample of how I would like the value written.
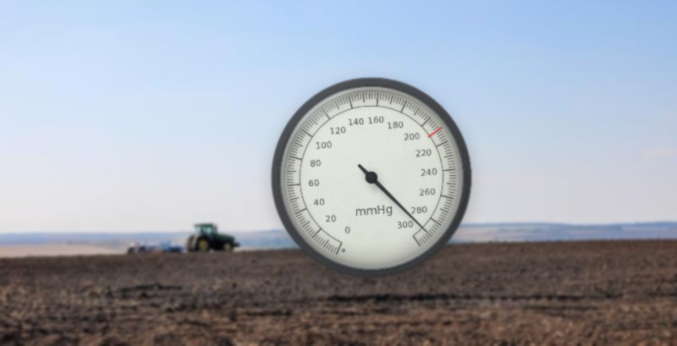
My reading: 290
